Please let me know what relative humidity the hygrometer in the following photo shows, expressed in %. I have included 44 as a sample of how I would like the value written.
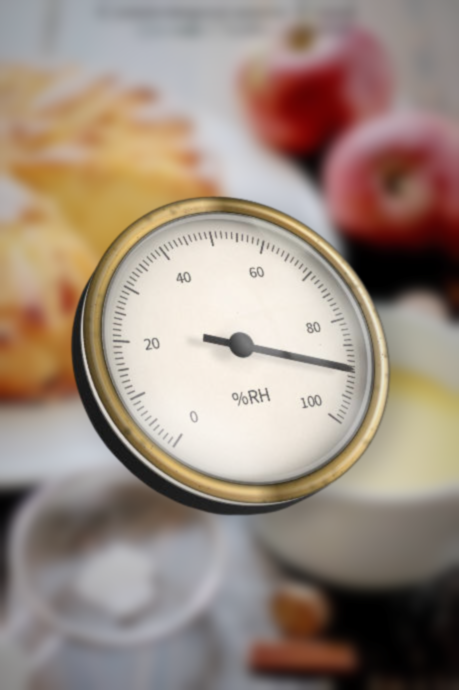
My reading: 90
